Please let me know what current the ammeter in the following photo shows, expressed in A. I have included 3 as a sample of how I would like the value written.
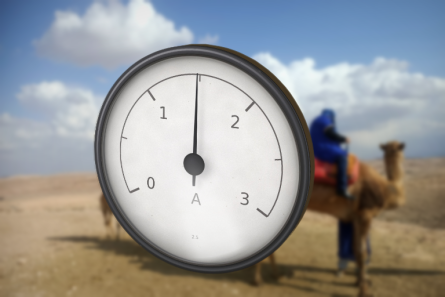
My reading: 1.5
